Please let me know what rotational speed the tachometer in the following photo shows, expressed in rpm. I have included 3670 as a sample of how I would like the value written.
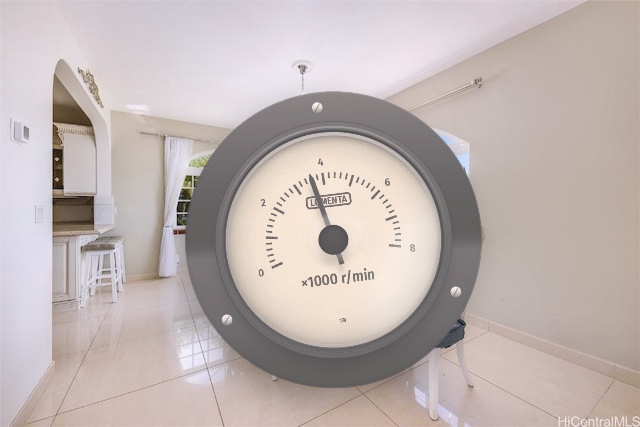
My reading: 3600
